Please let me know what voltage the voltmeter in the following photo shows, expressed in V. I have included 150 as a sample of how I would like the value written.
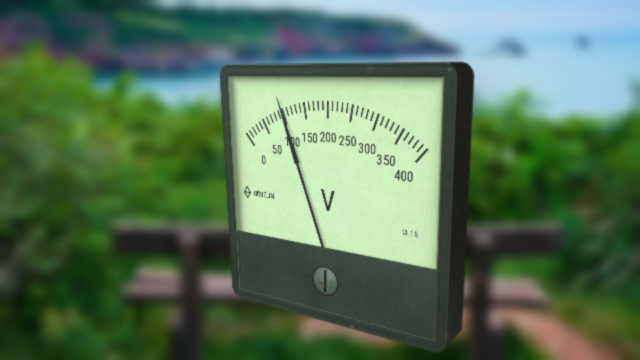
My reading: 100
